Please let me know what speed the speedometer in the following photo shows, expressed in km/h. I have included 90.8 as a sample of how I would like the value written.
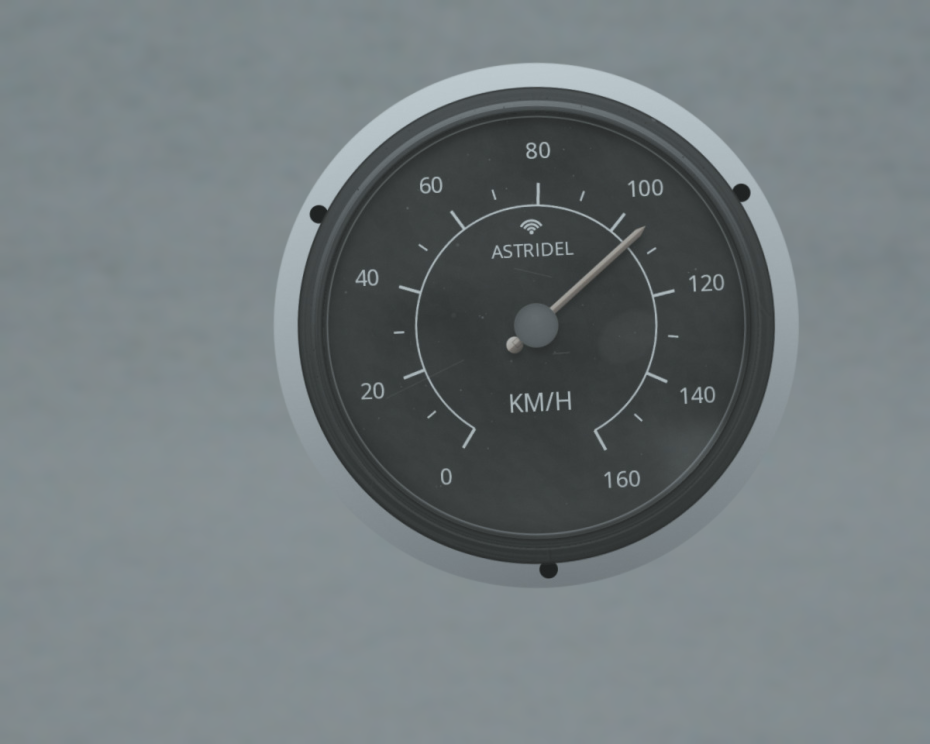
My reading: 105
